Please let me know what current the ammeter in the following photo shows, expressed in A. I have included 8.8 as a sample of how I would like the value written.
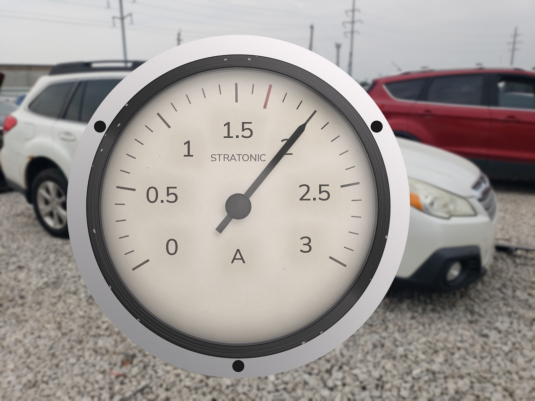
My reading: 2
